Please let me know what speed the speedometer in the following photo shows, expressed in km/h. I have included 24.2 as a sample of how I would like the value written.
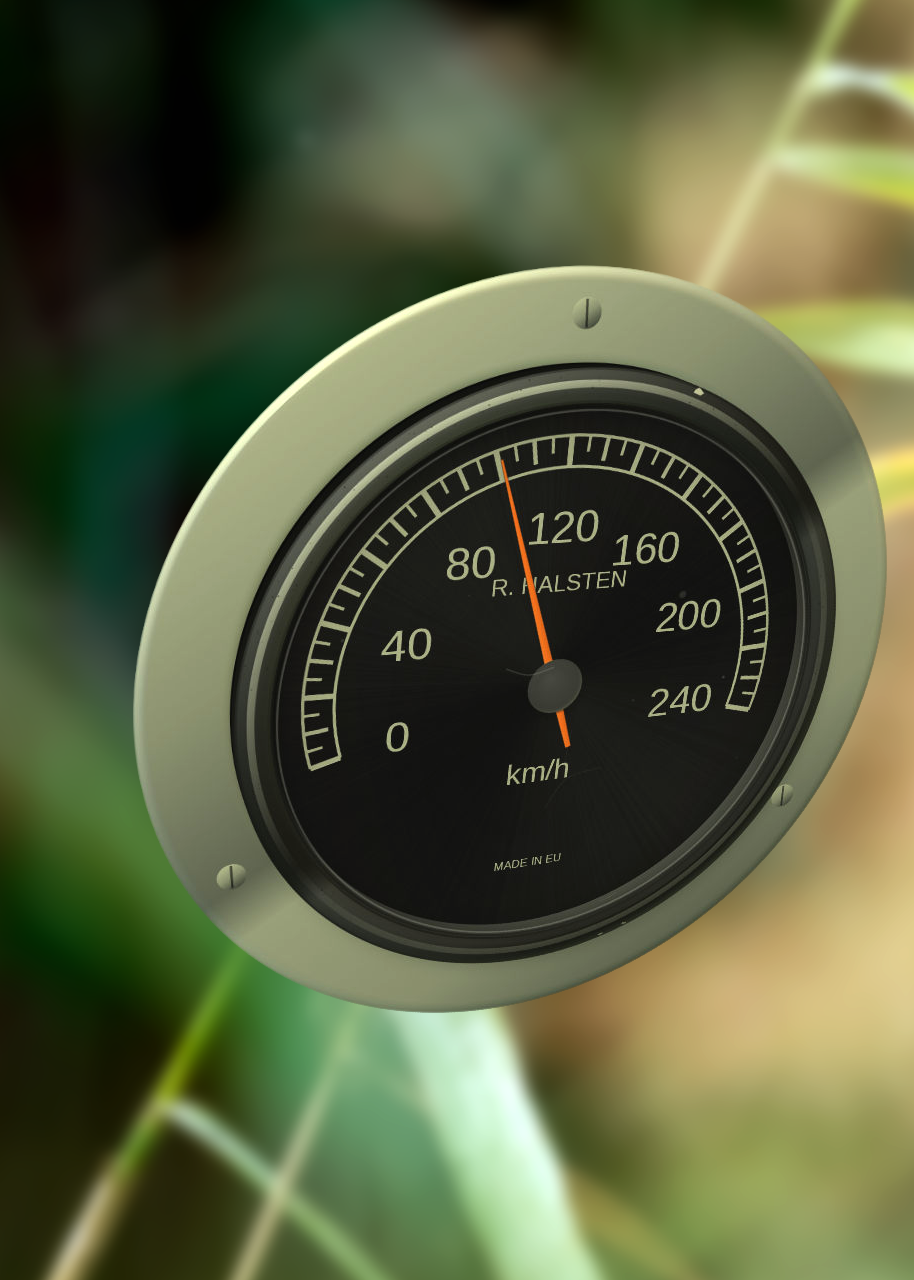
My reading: 100
